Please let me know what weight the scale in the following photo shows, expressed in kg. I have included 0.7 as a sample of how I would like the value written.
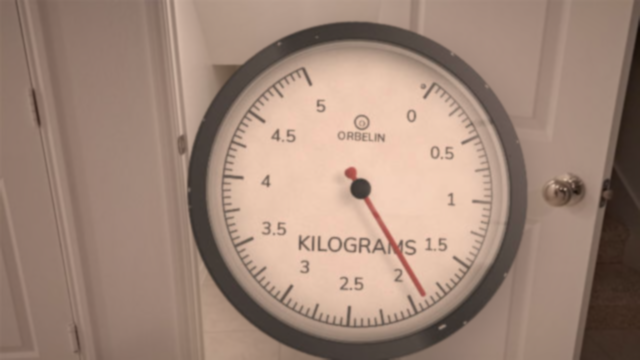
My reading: 1.9
